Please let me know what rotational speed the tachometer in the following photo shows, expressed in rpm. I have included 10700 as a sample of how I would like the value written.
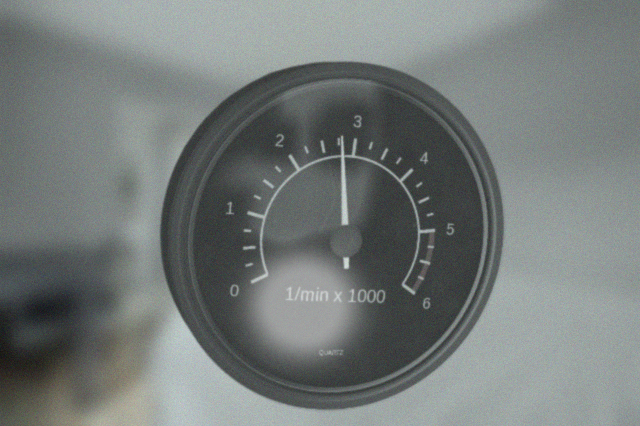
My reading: 2750
